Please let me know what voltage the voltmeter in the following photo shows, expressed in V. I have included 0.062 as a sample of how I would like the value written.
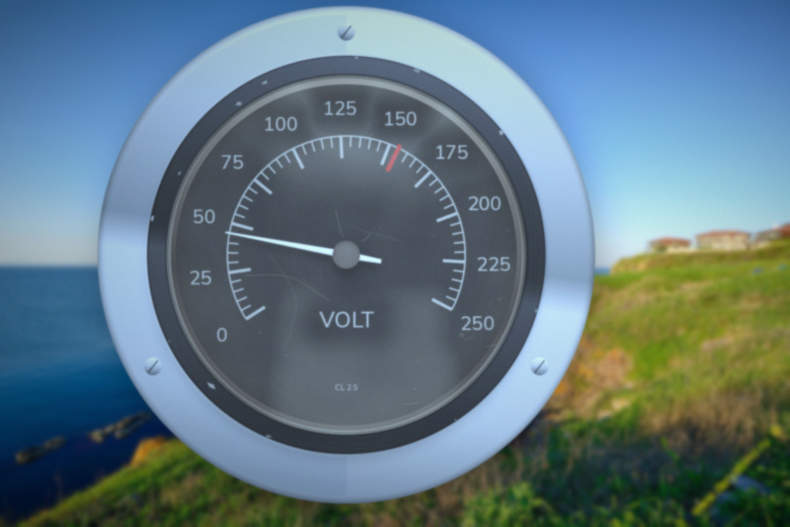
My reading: 45
